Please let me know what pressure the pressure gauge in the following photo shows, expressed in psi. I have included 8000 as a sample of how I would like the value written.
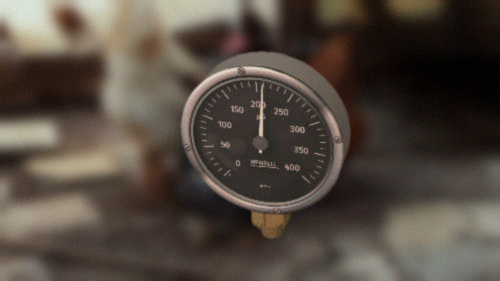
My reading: 210
